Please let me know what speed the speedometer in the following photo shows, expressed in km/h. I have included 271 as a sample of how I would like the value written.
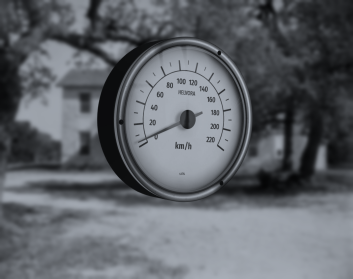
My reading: 5
